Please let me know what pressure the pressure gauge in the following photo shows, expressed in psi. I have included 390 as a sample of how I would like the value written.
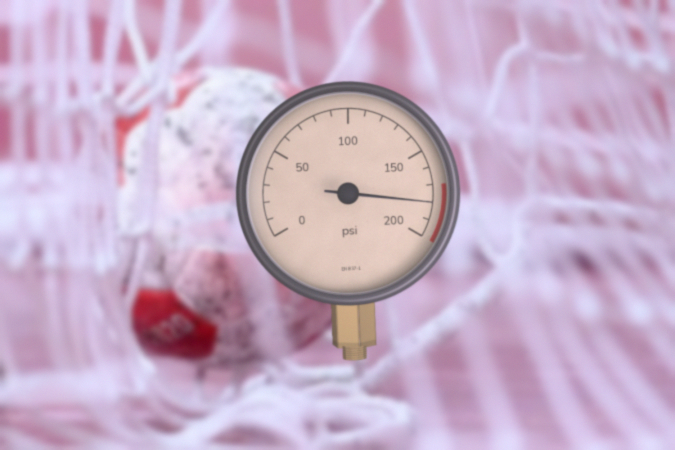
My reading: 180
